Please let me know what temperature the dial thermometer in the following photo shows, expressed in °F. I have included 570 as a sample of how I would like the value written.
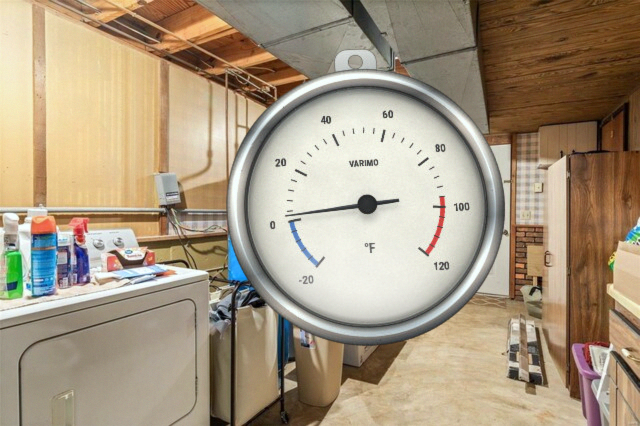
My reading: 2
